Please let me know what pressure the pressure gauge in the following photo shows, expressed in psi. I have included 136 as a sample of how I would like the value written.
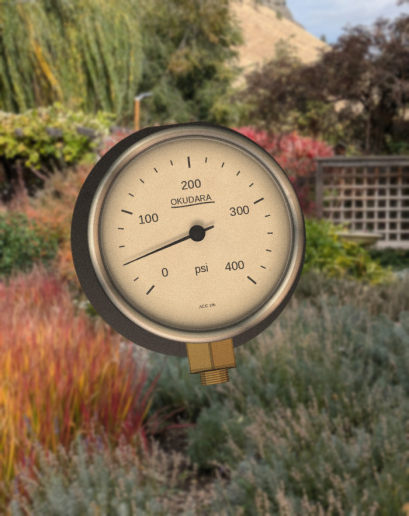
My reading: 40
